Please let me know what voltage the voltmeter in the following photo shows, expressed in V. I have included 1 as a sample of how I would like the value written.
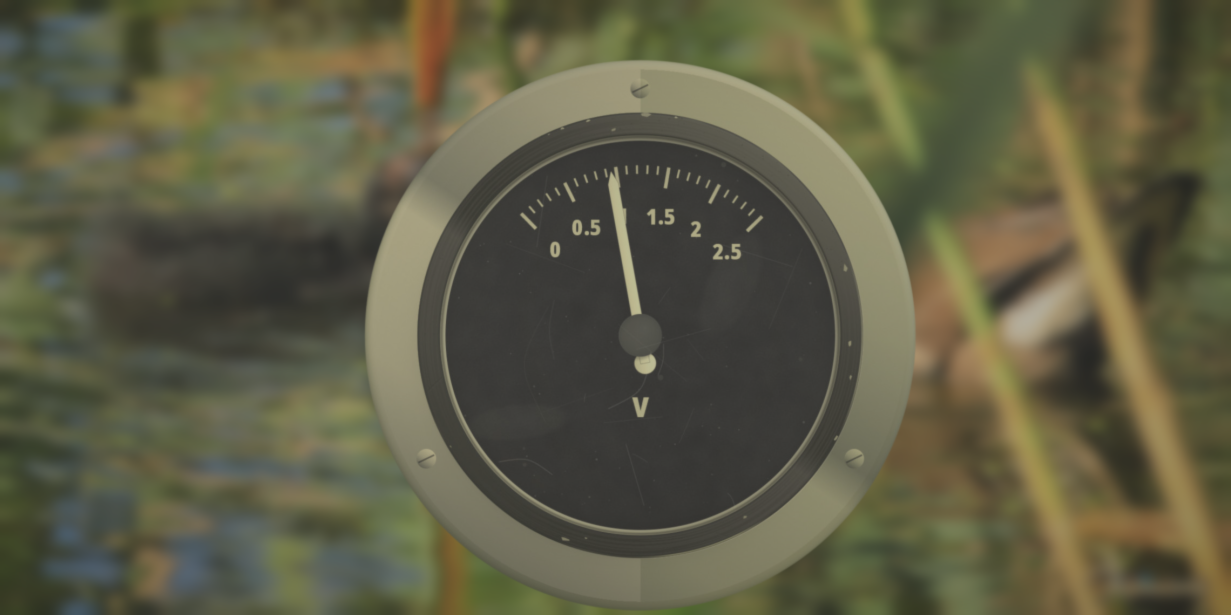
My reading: 0.95
